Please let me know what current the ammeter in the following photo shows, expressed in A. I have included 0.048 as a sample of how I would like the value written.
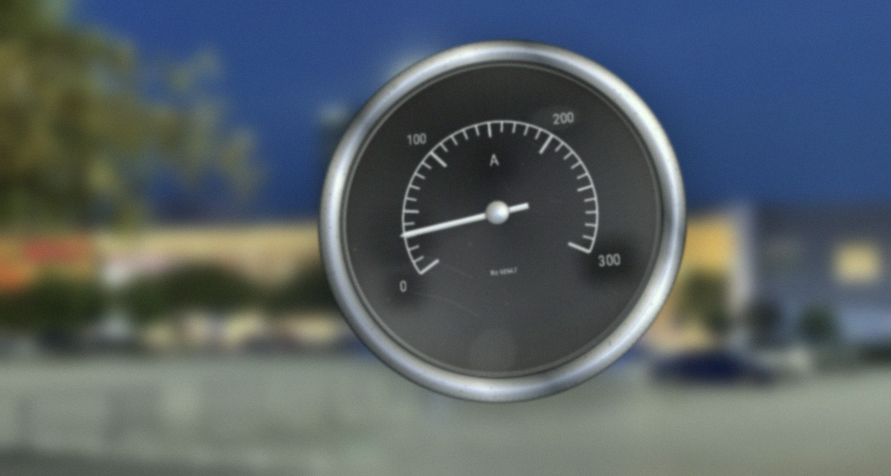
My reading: 30
